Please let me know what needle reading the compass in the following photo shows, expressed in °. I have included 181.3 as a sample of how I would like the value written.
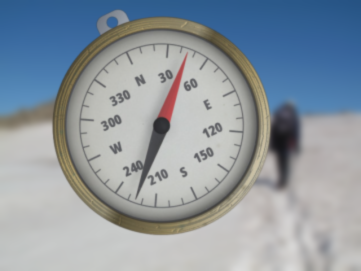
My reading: 45
